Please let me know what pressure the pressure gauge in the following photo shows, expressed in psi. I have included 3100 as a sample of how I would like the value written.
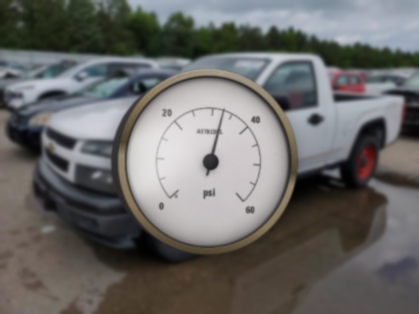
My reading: 32.5
